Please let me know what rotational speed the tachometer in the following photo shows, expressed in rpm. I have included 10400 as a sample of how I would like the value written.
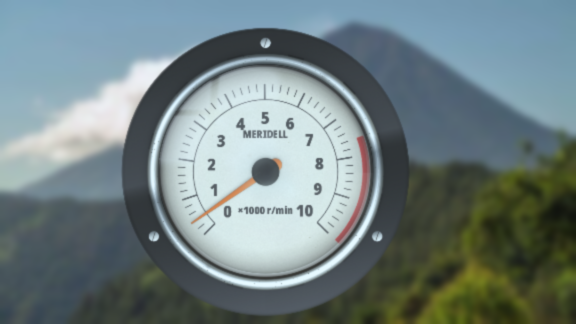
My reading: 400
